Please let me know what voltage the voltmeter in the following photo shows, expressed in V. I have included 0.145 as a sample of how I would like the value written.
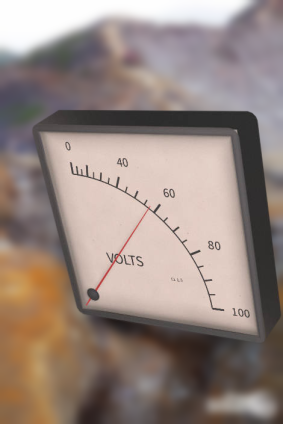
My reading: 57.5
